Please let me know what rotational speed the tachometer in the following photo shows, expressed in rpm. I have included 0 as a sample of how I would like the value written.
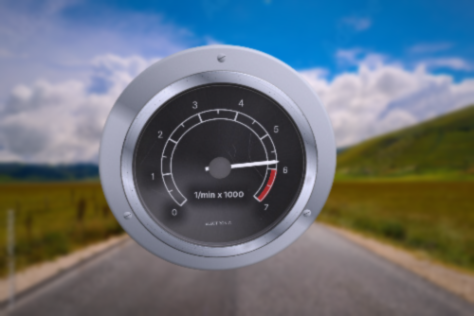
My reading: 5750
